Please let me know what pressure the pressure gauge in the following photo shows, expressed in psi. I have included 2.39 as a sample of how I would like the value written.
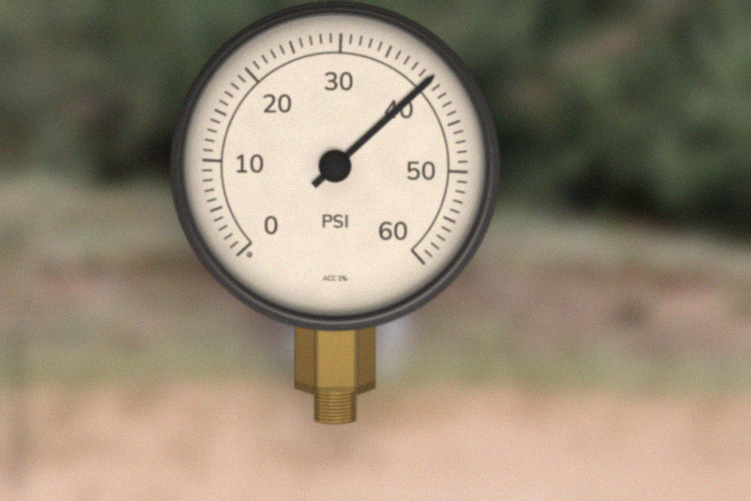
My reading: 40
